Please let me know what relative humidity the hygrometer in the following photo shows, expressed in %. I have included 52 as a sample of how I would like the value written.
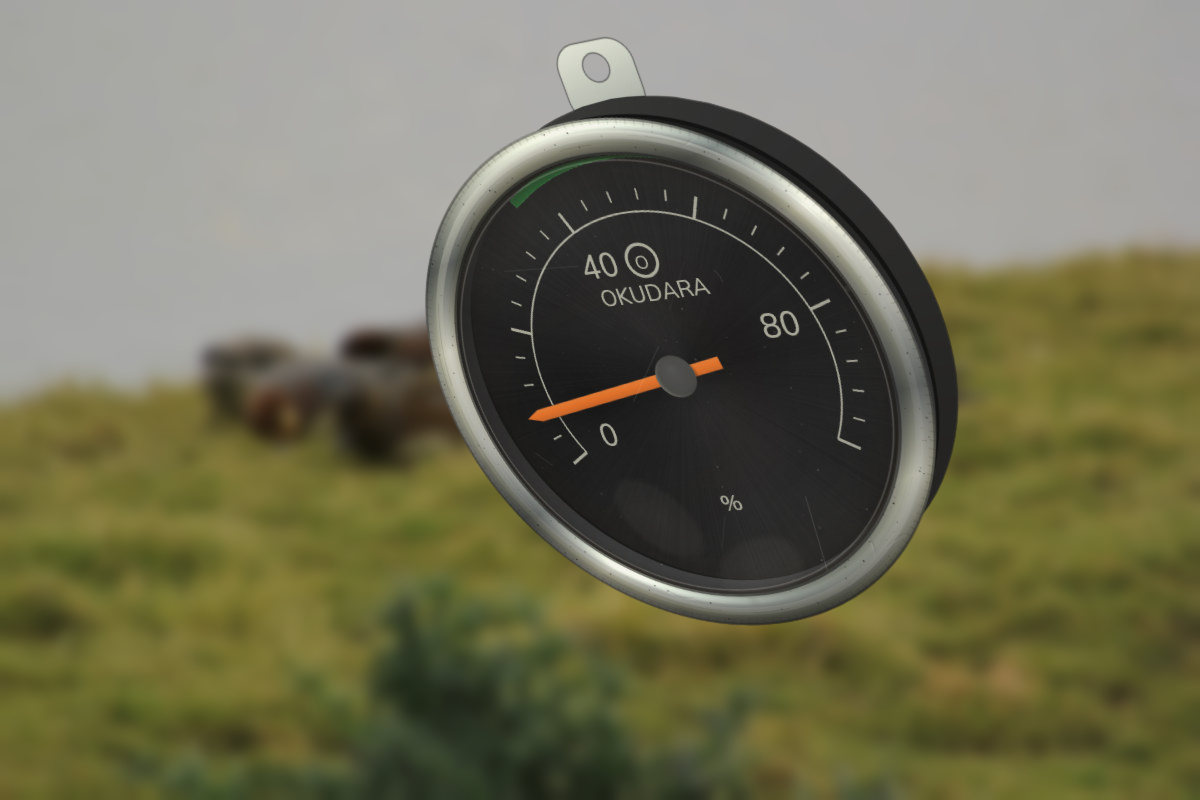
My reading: 8
